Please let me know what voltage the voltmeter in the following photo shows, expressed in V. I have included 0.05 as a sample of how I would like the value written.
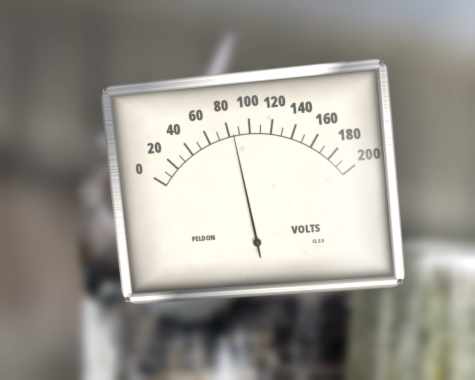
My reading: 85
